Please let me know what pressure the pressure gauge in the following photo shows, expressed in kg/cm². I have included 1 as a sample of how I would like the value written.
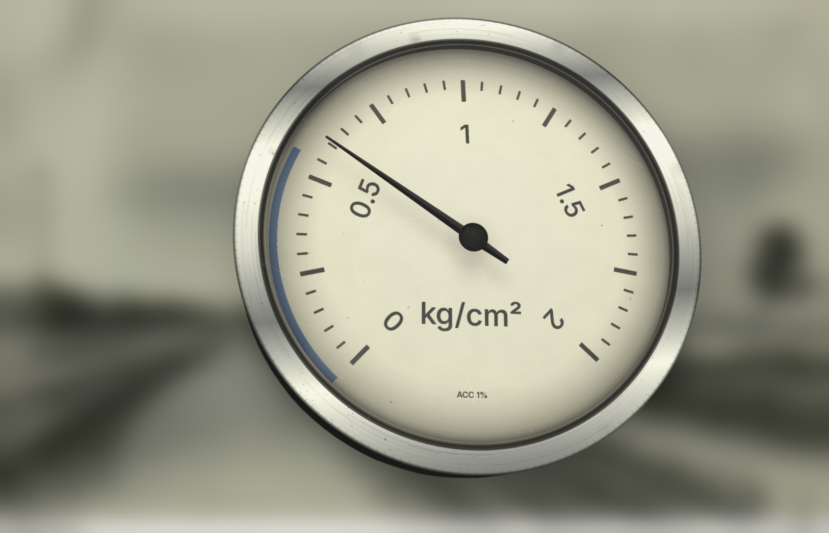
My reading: 0.6
